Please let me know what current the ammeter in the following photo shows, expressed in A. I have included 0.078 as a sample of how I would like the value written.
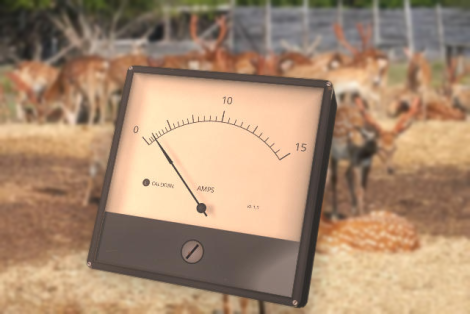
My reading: 2.5
